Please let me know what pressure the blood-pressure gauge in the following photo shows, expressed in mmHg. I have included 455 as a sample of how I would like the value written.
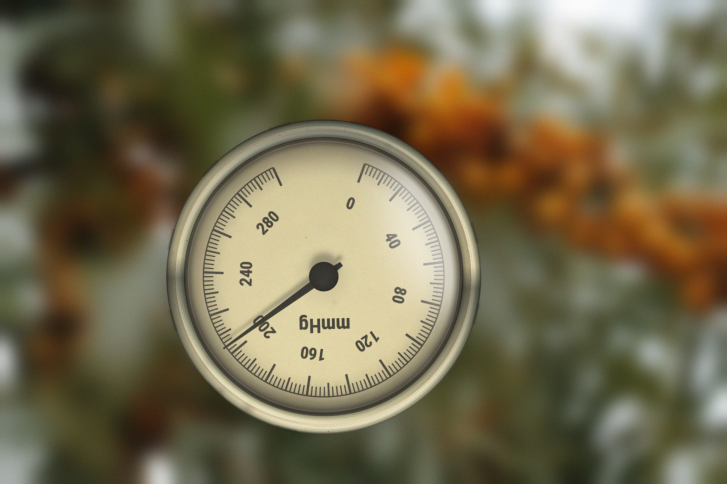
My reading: 204
